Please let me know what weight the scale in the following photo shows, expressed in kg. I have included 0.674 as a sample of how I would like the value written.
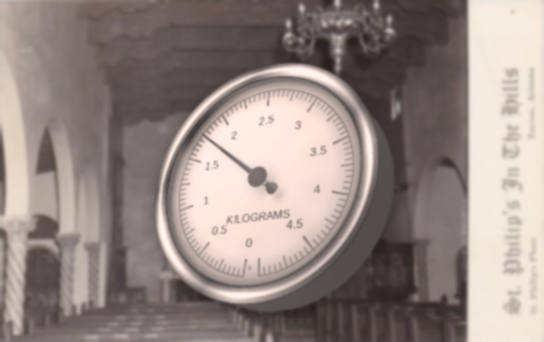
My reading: 1.75
